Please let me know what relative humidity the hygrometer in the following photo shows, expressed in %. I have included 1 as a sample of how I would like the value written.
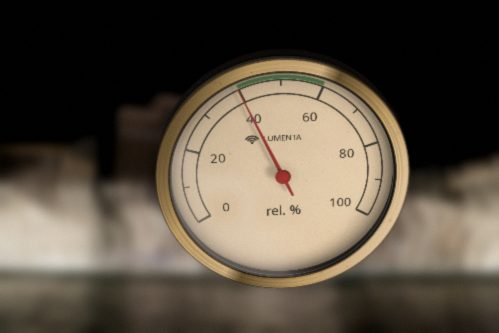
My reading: 40
